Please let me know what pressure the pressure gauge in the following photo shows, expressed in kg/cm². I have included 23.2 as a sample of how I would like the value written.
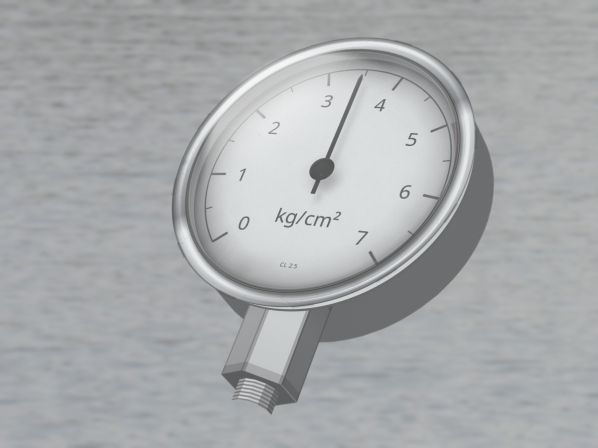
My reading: 3.5
